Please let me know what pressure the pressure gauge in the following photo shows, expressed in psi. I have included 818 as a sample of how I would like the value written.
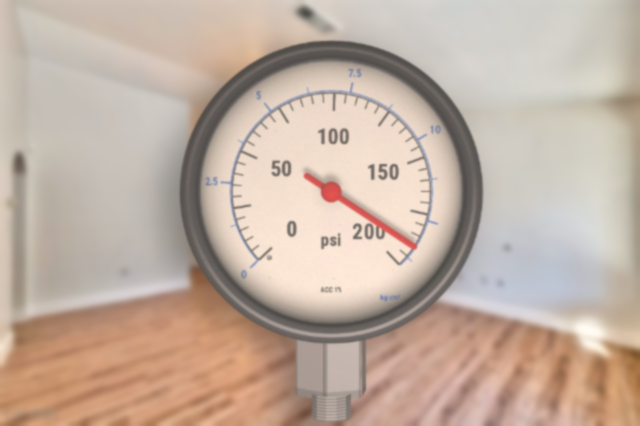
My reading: 190
